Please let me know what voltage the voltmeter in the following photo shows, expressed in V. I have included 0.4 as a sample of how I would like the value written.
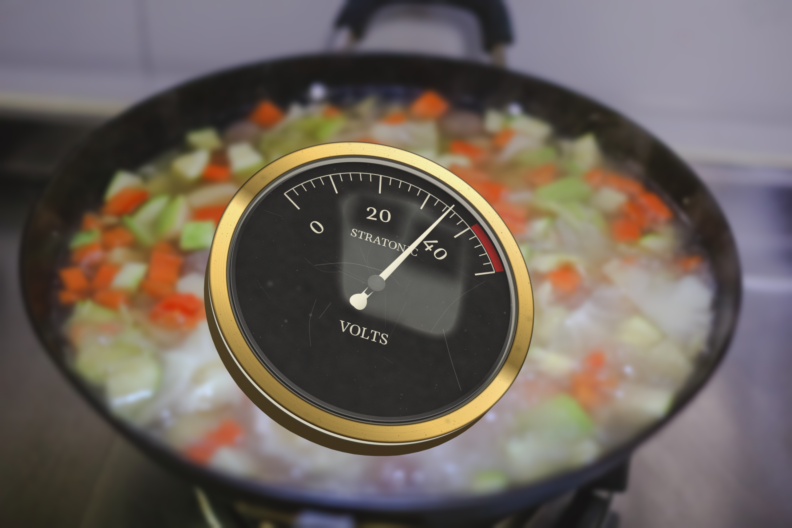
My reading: 35
